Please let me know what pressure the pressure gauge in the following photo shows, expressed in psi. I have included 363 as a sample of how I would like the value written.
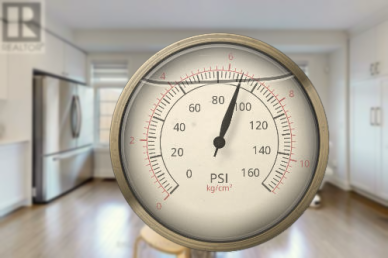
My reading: 92
